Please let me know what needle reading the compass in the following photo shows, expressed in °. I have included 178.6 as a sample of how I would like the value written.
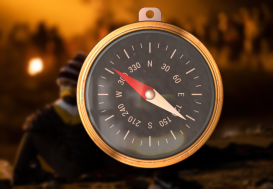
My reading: 305
